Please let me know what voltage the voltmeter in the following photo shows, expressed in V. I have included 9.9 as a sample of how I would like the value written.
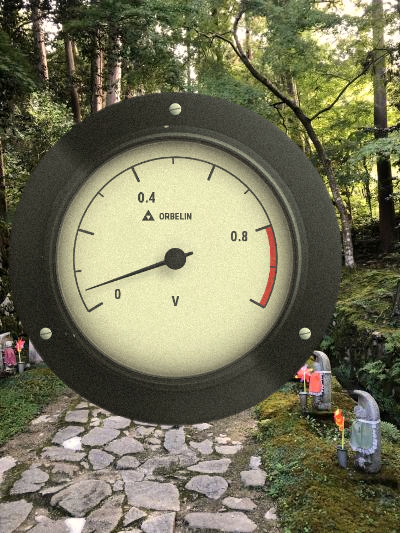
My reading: 0.05
